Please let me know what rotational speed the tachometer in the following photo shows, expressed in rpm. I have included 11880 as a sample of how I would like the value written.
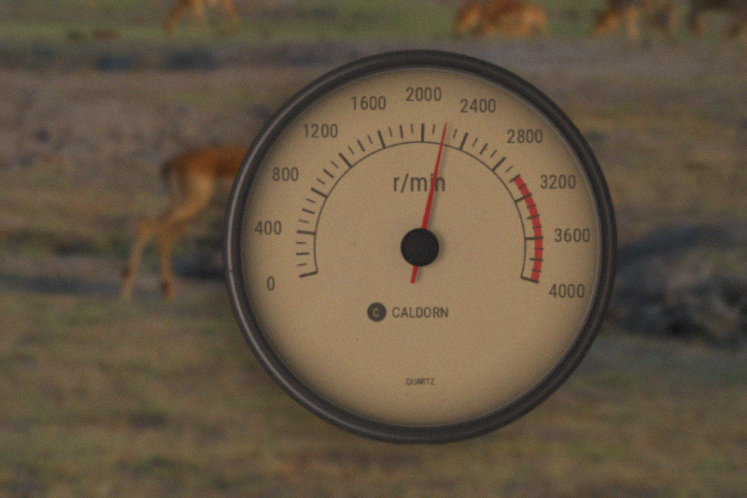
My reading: 2200
